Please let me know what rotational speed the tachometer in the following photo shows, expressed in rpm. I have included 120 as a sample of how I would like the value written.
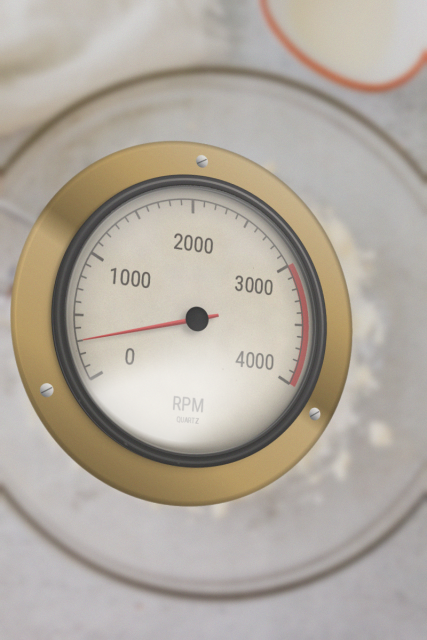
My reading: 300
